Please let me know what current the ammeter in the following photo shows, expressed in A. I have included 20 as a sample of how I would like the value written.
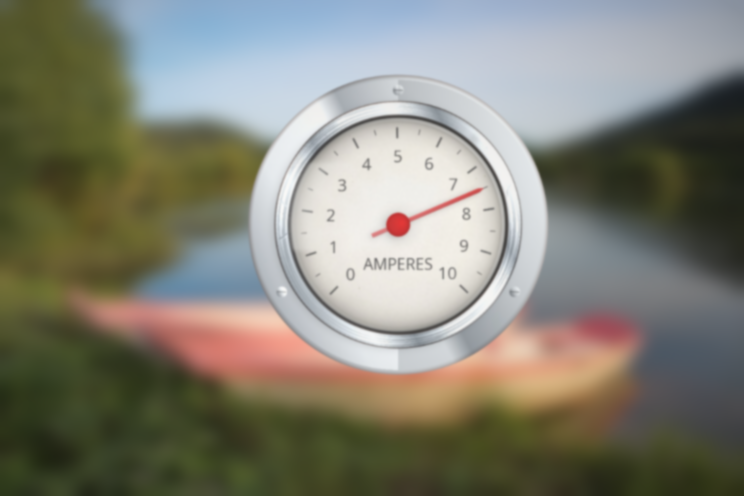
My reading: 7.5
